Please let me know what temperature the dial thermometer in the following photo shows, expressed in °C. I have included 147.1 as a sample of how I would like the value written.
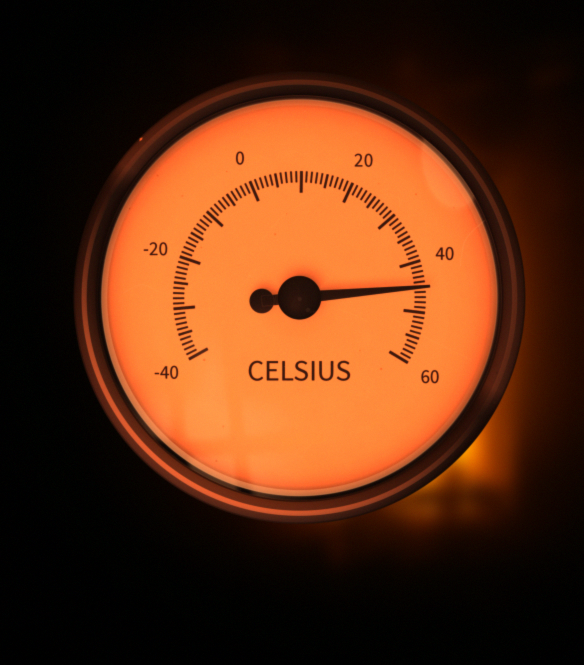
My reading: 45
